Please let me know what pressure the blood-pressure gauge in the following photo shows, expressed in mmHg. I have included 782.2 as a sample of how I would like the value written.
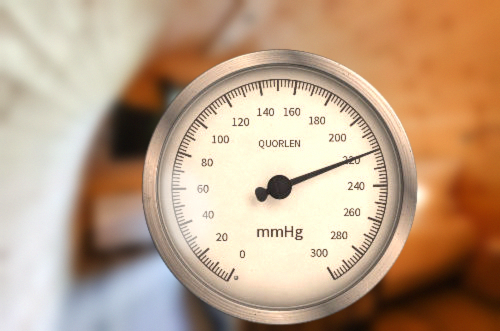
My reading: 220
